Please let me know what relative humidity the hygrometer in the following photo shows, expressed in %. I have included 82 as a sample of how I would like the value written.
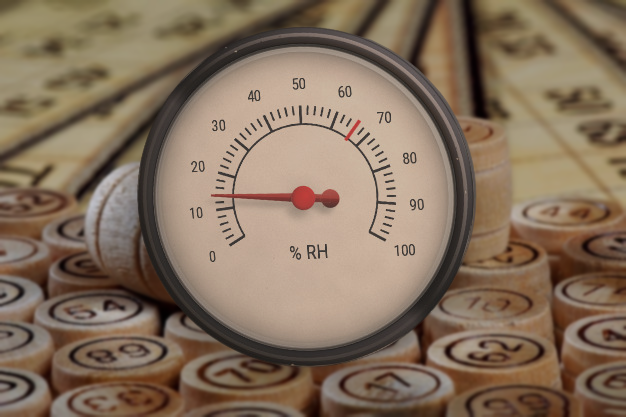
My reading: 14
